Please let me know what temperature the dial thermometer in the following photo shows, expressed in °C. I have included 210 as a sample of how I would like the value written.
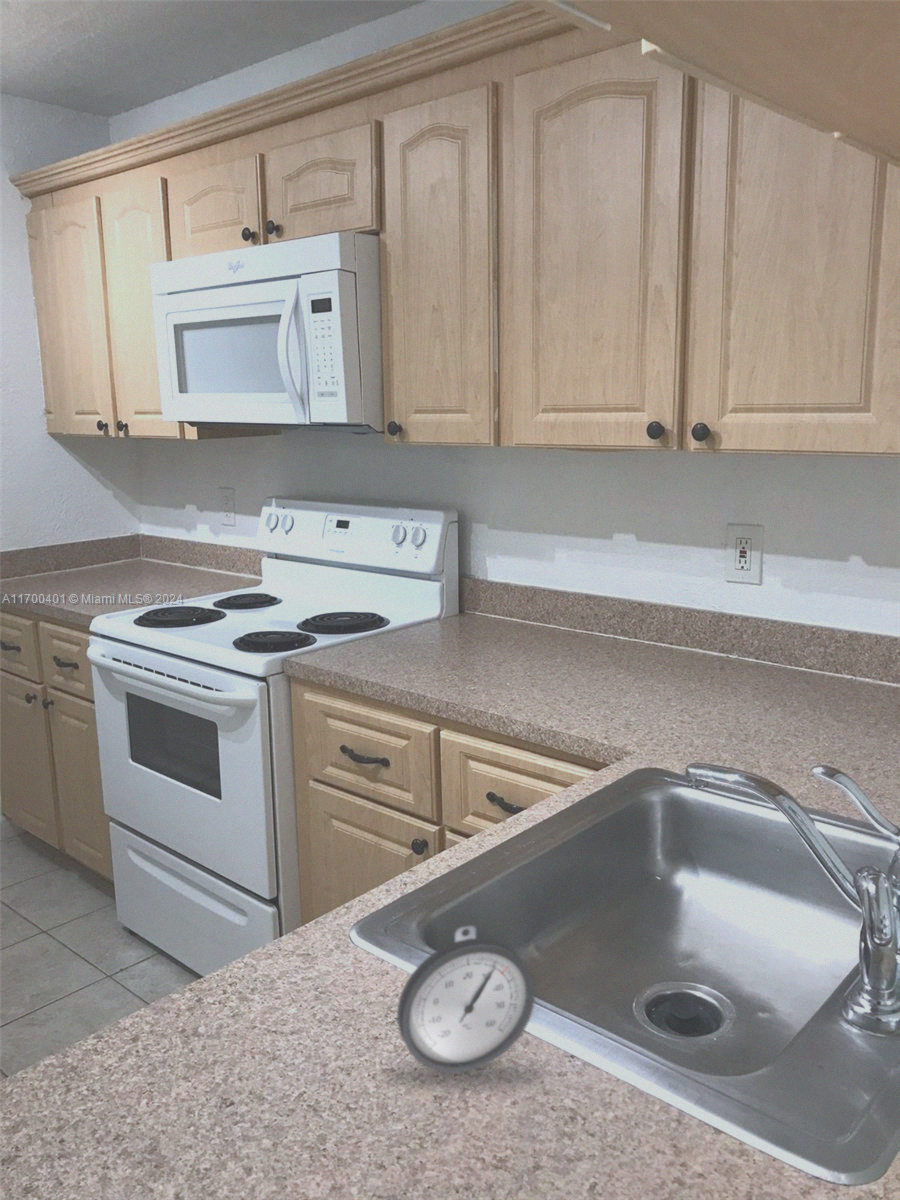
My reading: 30
